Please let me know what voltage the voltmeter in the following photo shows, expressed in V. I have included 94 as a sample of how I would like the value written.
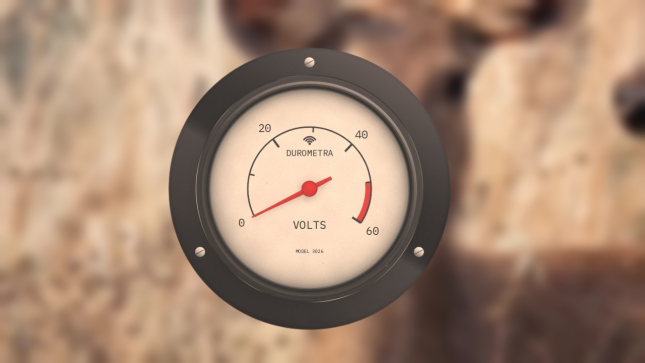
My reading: 0
